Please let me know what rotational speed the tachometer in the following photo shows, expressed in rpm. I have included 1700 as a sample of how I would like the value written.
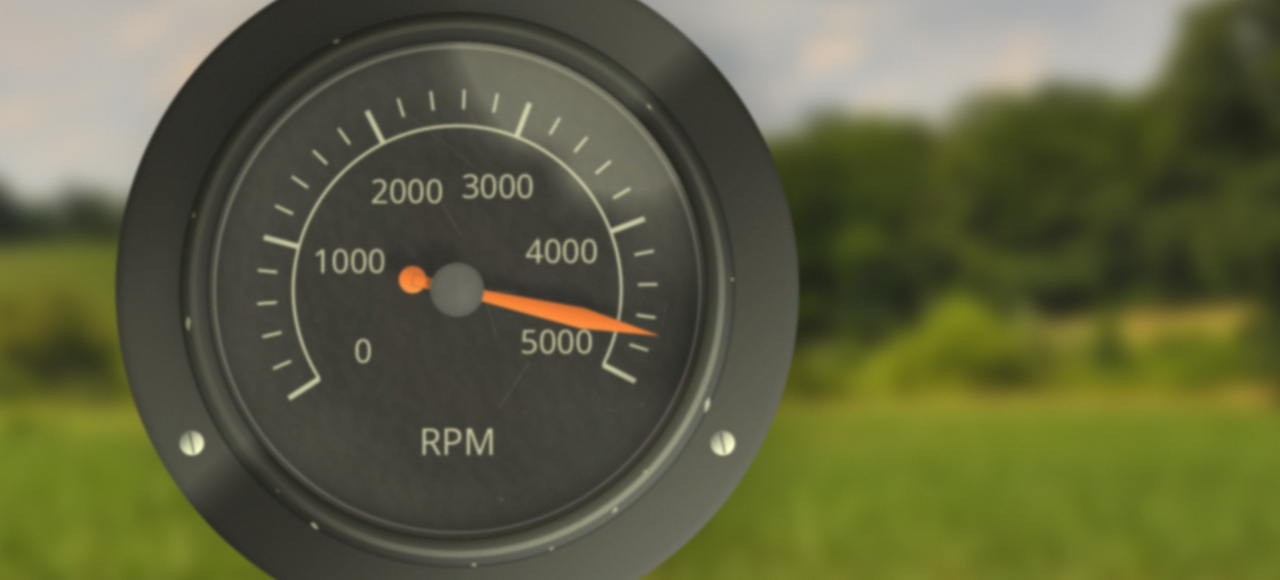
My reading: 4700
